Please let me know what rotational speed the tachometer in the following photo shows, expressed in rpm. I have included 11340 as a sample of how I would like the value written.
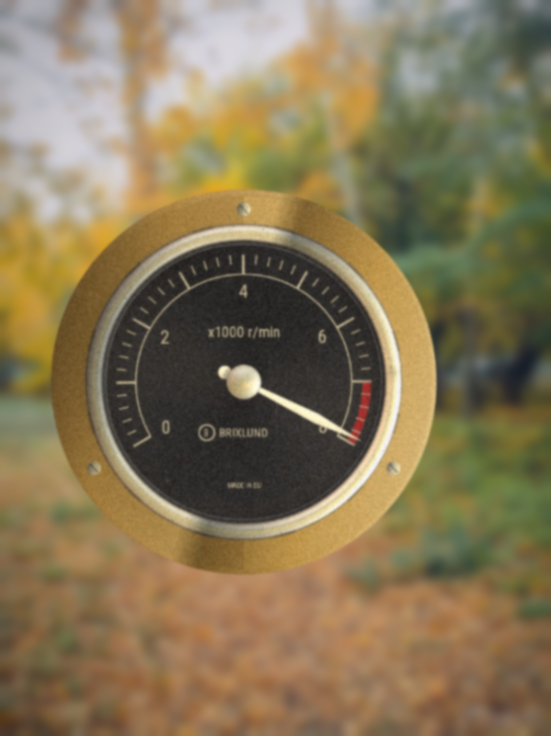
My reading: 7900
